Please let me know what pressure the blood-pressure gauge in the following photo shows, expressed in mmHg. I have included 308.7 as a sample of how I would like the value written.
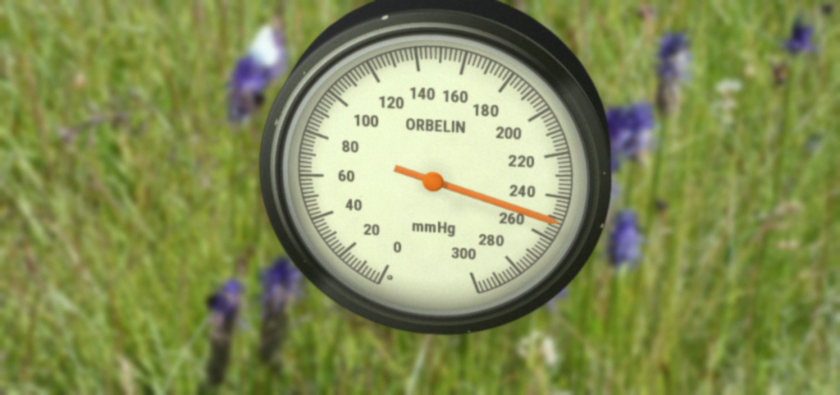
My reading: 250
